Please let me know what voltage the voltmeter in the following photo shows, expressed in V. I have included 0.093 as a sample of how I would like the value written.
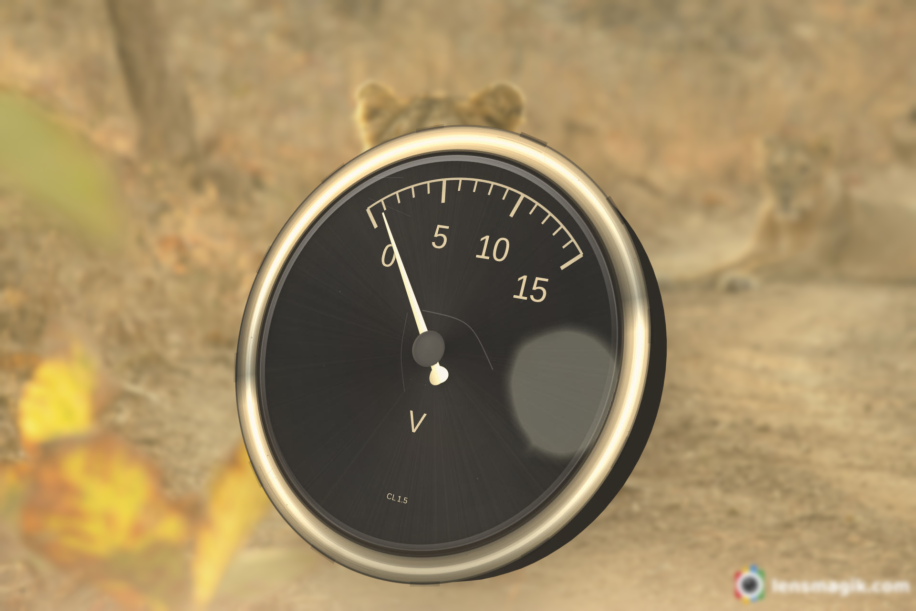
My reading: 1
